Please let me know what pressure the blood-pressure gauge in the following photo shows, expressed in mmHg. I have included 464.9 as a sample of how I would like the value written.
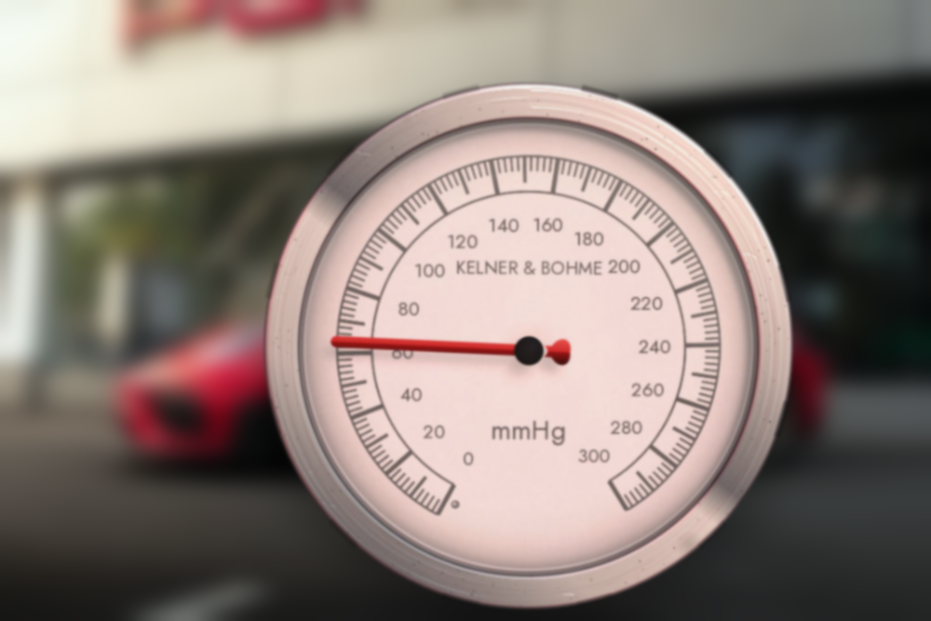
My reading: 64
